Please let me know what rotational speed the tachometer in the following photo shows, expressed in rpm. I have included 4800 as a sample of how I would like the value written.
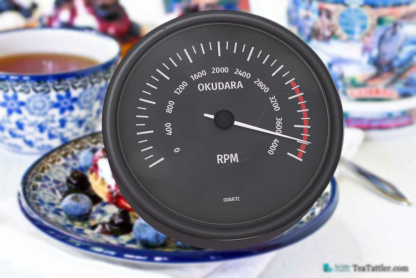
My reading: 3800
